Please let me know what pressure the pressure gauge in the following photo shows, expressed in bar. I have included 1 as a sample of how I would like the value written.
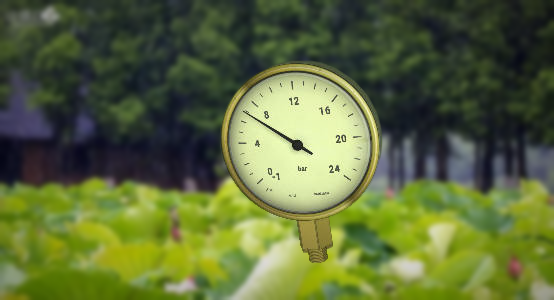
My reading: 7
